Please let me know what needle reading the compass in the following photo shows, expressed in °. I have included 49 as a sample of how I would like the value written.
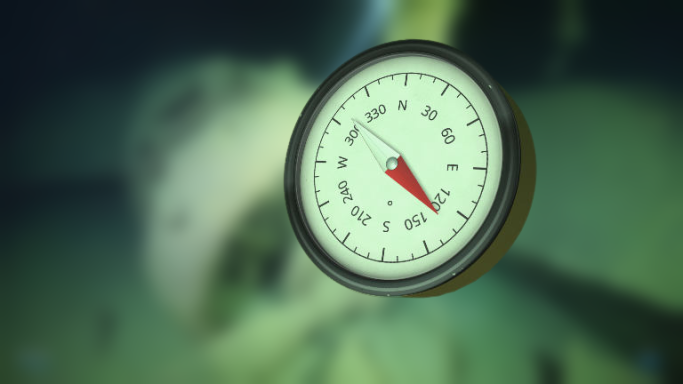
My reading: 130
